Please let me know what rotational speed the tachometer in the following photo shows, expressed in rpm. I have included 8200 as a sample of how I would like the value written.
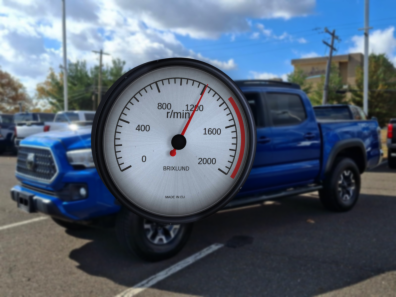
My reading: 1200
